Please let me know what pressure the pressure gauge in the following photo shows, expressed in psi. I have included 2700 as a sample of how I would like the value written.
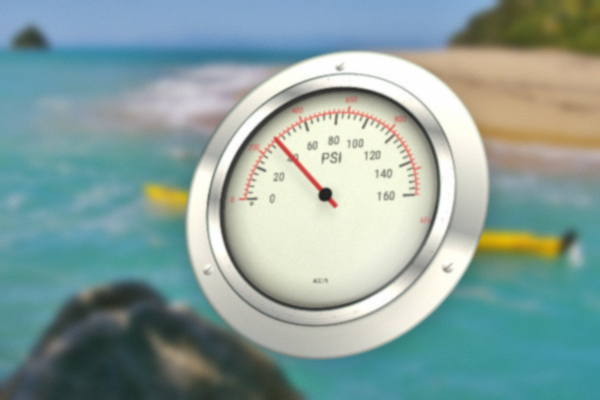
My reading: 40
